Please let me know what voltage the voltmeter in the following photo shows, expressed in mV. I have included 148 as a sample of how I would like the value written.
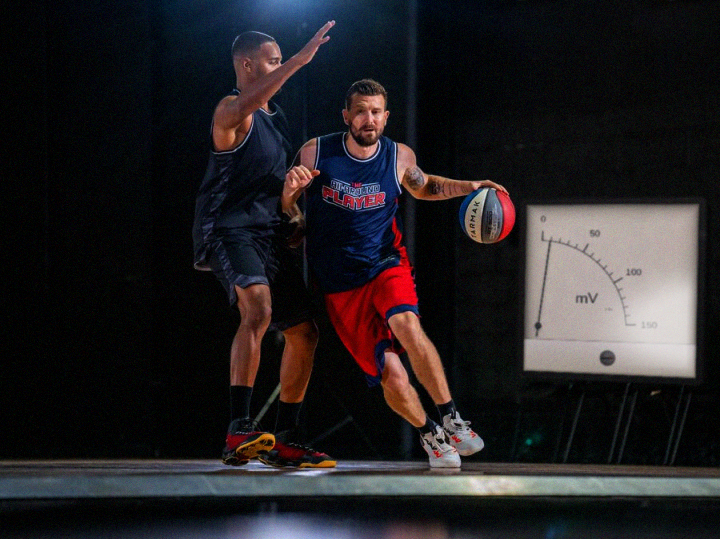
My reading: 10
